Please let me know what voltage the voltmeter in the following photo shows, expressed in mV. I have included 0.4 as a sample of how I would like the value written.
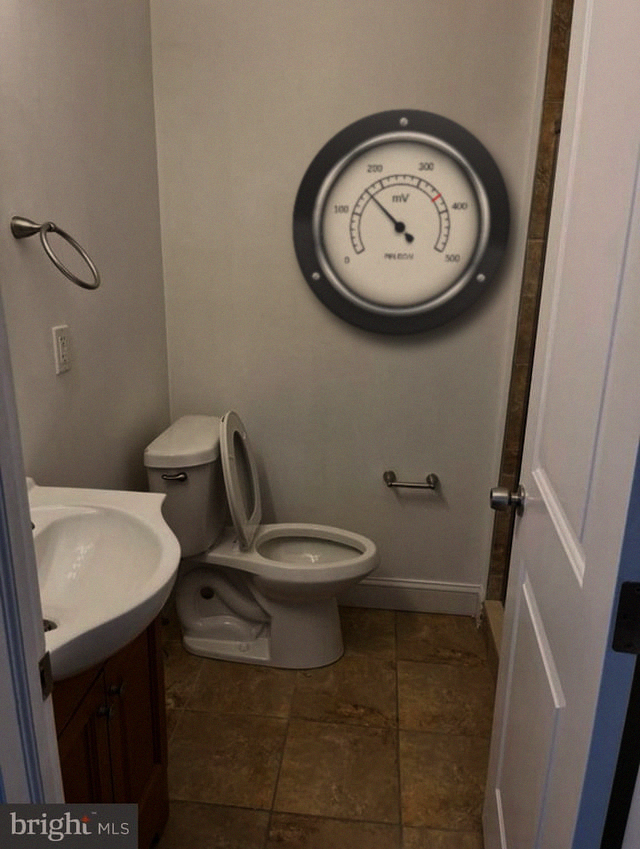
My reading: 160
